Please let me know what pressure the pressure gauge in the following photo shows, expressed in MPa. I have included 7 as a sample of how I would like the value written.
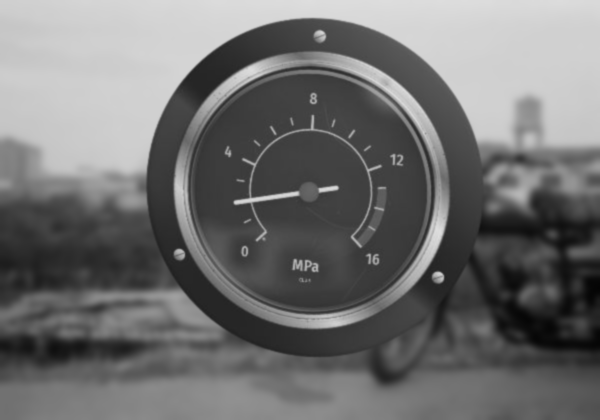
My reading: 2
